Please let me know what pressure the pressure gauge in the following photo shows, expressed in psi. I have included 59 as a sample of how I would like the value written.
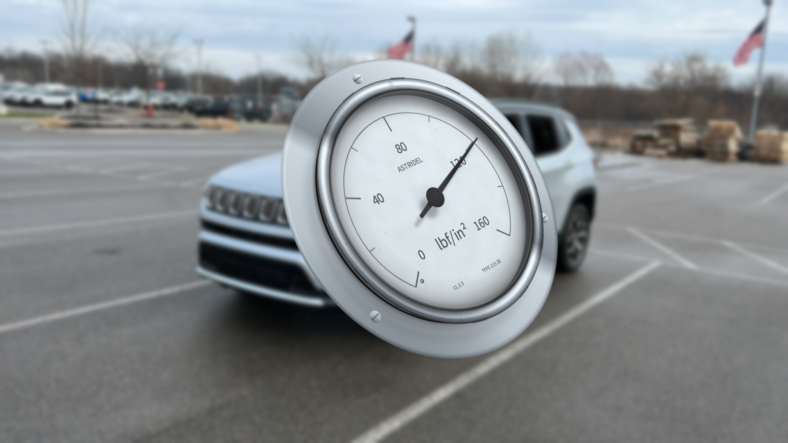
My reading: 120
